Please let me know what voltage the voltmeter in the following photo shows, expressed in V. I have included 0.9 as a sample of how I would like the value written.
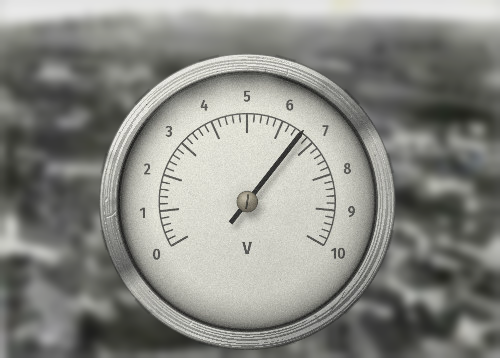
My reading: 6.6
